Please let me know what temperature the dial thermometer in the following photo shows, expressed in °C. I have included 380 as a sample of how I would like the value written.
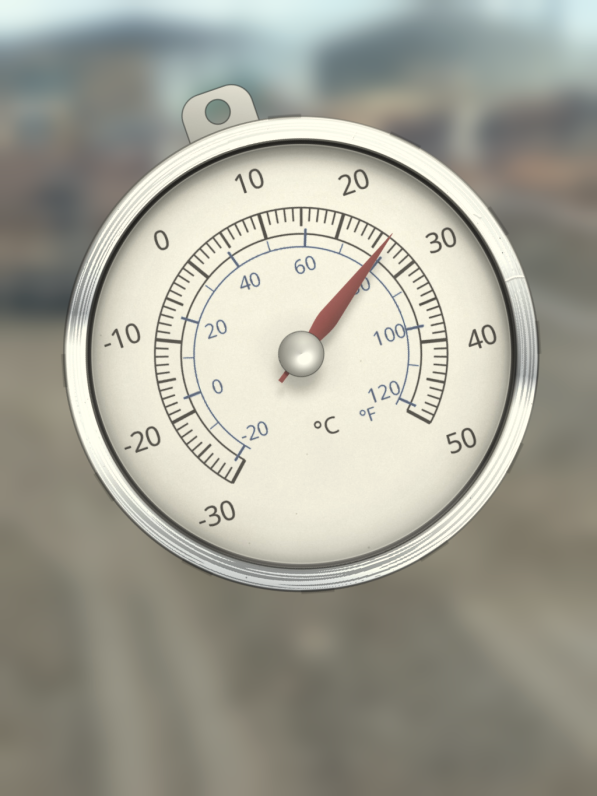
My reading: 26
